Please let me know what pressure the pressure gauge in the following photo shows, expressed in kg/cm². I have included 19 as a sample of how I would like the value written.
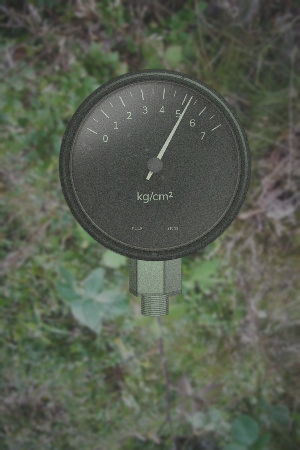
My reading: 5.25
